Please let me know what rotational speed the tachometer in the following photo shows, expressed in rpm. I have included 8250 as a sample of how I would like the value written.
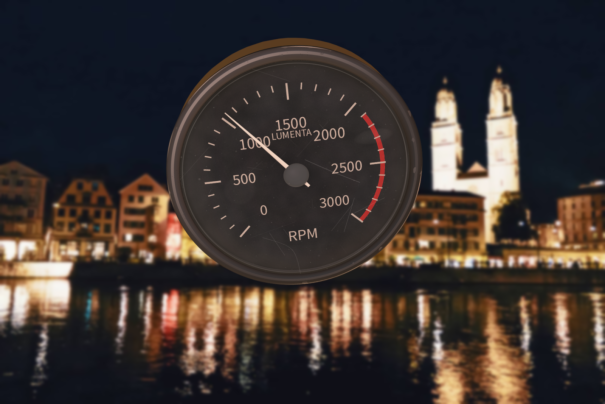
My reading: 1050
